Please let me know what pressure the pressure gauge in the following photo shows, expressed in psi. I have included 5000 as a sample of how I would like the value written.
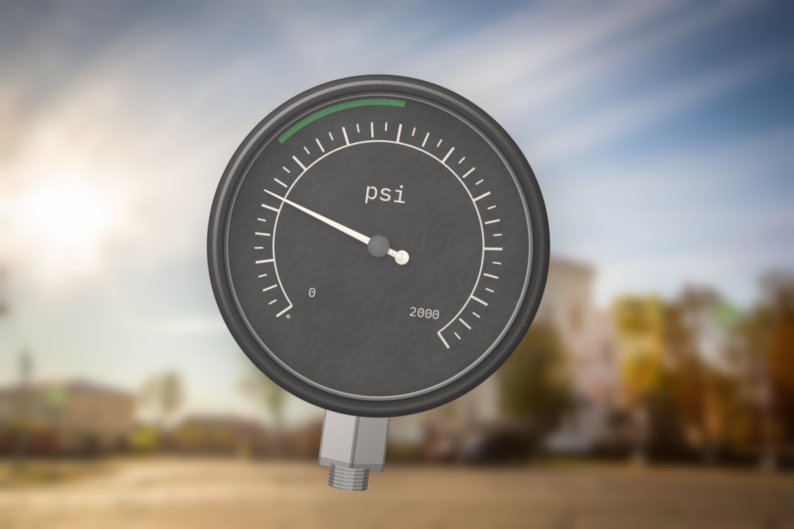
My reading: 450
